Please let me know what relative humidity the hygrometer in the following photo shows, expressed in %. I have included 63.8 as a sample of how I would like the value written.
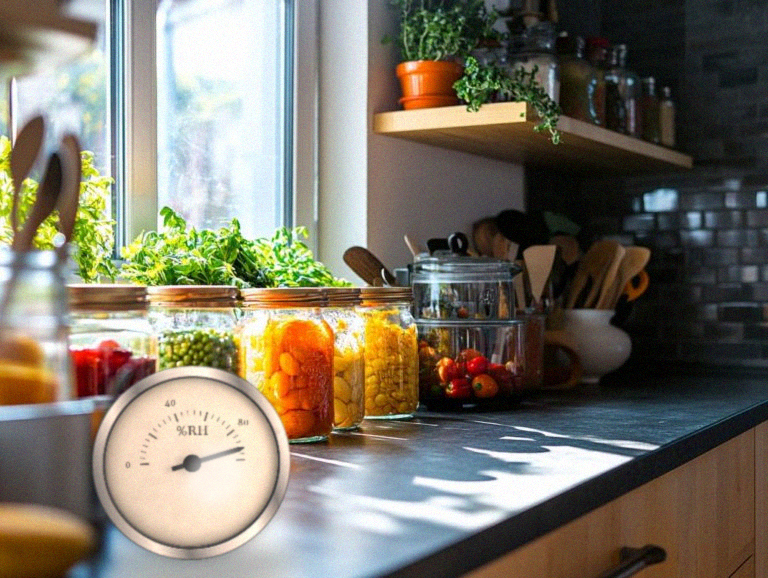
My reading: 92
